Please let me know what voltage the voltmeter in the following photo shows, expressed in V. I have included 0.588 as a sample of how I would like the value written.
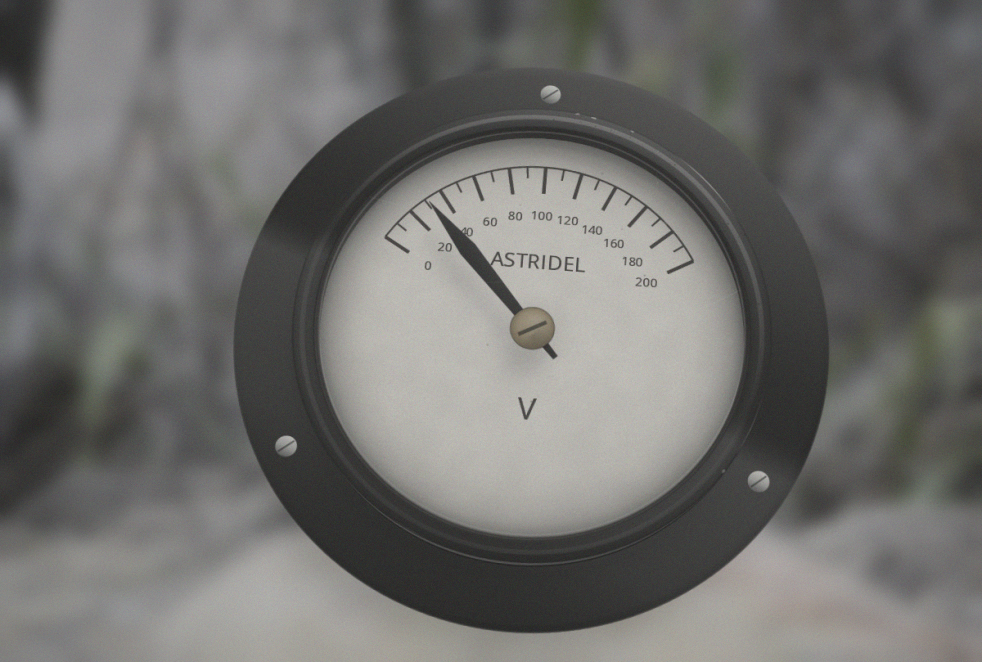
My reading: 30
